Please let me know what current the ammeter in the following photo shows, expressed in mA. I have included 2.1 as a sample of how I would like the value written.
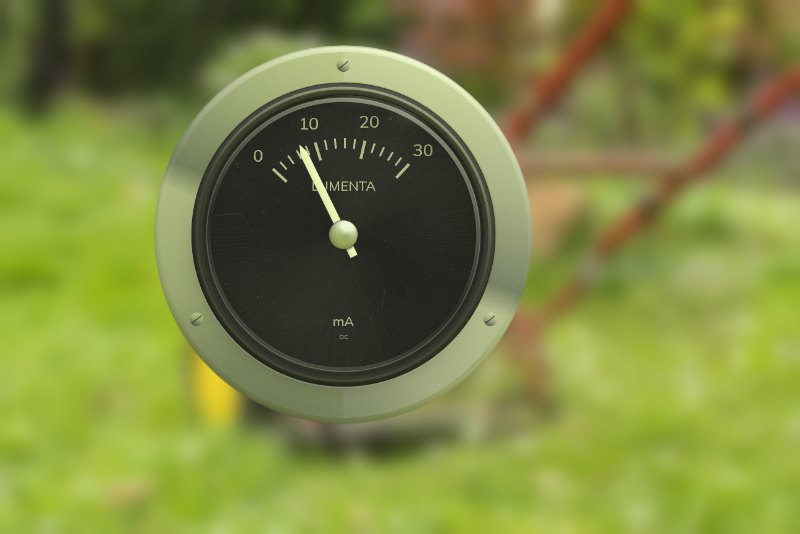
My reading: 7
